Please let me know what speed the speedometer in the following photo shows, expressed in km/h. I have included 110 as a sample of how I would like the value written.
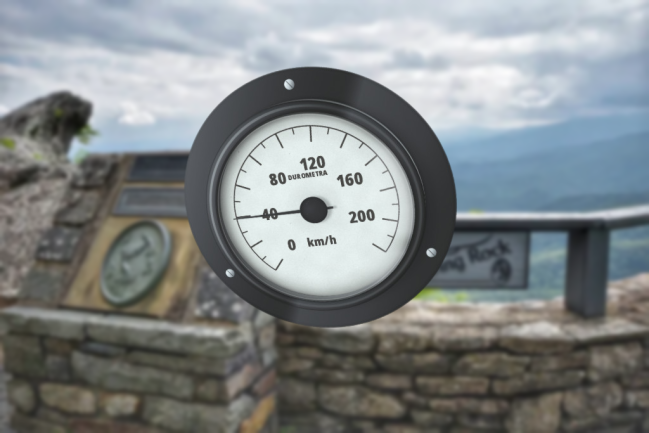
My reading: 40
